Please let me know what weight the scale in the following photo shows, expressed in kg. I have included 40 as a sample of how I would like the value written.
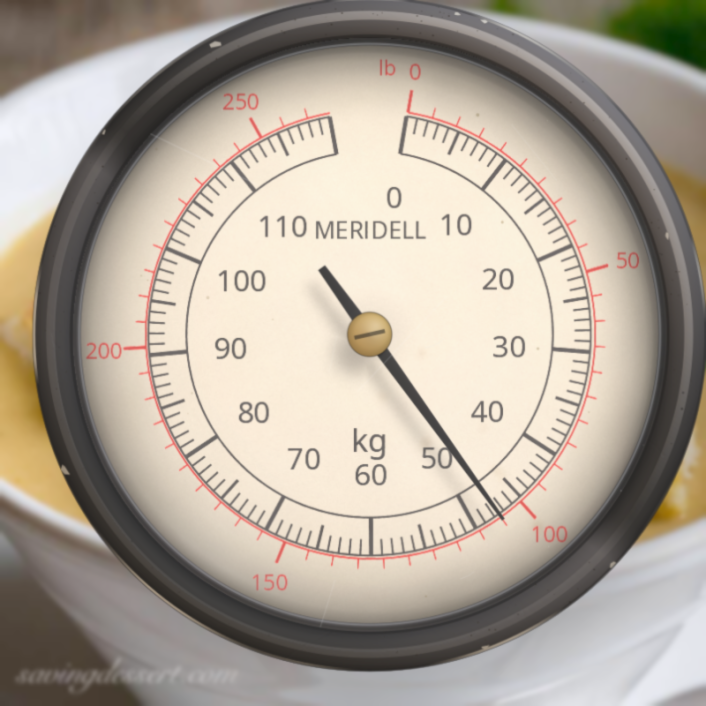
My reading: 47.5
